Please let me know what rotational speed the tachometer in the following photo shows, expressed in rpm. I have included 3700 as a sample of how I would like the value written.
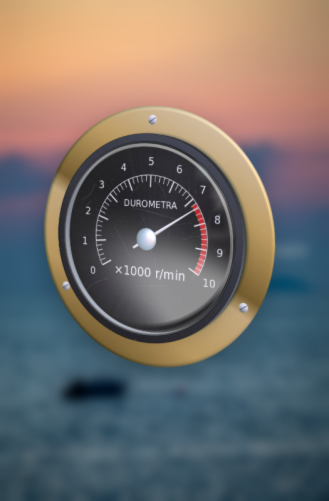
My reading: 7400
